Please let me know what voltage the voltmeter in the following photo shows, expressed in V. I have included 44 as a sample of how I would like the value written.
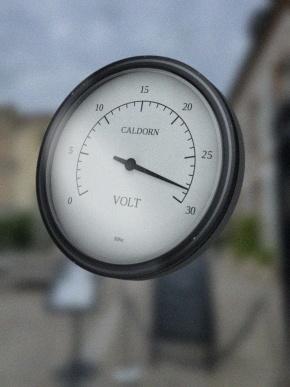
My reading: 28.5
